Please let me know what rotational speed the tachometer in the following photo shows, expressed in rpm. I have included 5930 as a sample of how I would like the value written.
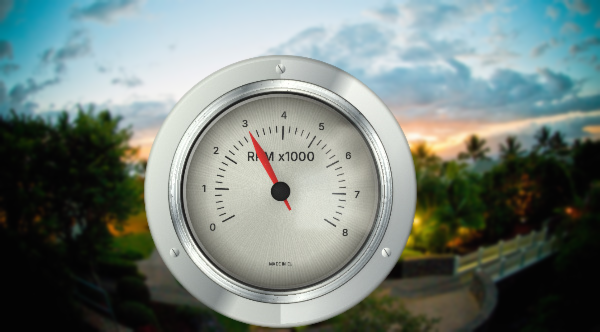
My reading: 3000
